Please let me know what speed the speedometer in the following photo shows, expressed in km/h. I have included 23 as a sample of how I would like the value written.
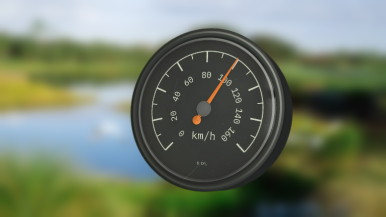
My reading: 100
